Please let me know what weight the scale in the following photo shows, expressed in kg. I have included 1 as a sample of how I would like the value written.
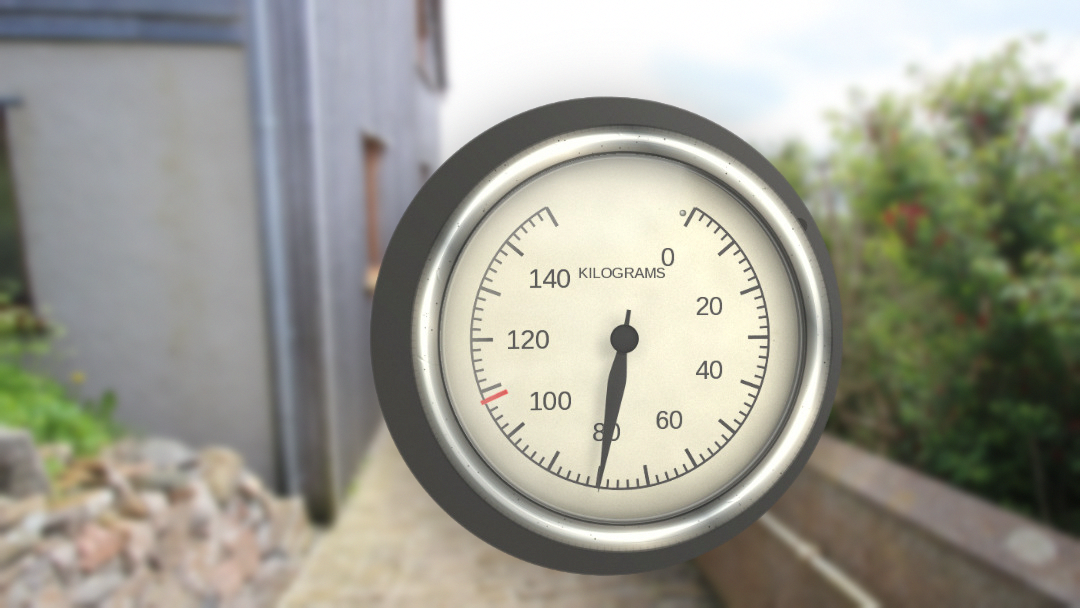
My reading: 80
